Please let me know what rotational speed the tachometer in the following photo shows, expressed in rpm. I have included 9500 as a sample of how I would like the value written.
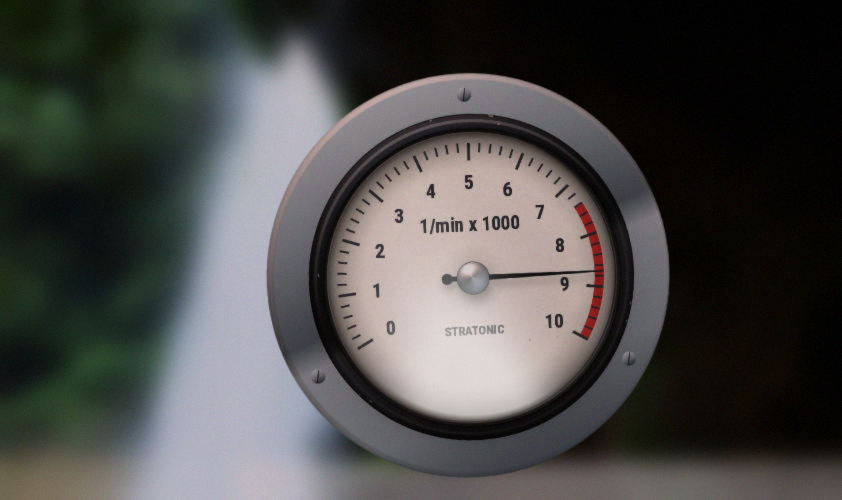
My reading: 8700
